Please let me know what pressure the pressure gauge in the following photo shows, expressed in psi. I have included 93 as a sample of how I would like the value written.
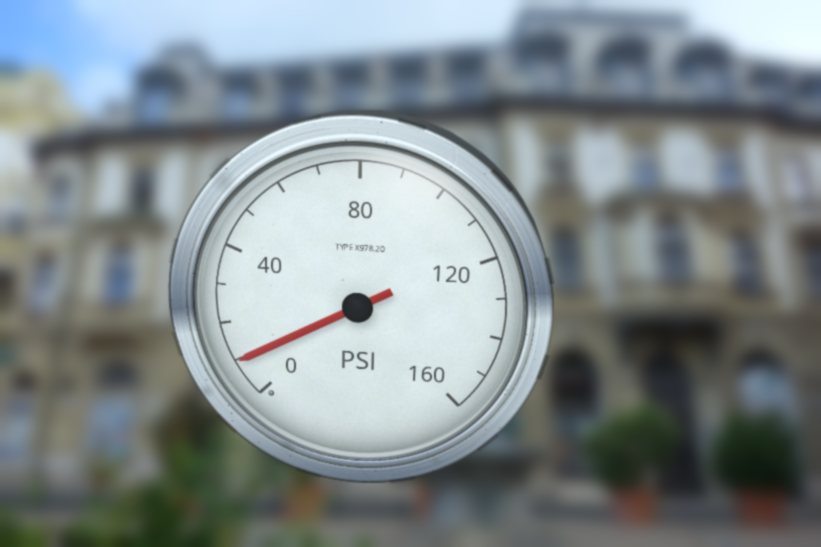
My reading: 10
